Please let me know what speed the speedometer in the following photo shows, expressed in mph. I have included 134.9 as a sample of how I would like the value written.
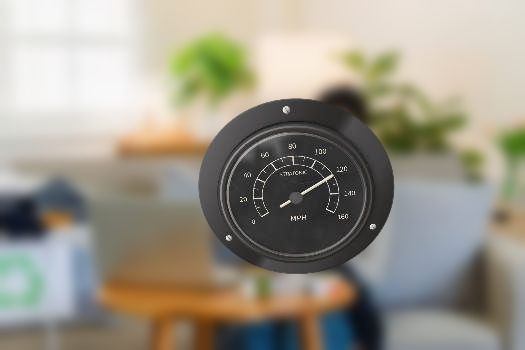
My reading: 120
